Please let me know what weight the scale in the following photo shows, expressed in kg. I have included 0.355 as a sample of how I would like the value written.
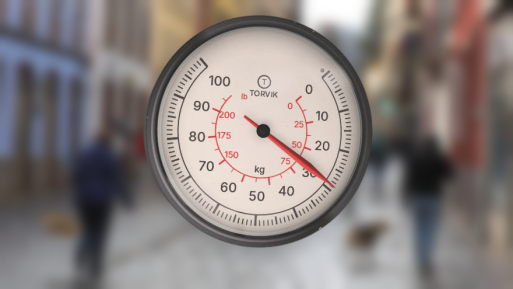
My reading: 29
